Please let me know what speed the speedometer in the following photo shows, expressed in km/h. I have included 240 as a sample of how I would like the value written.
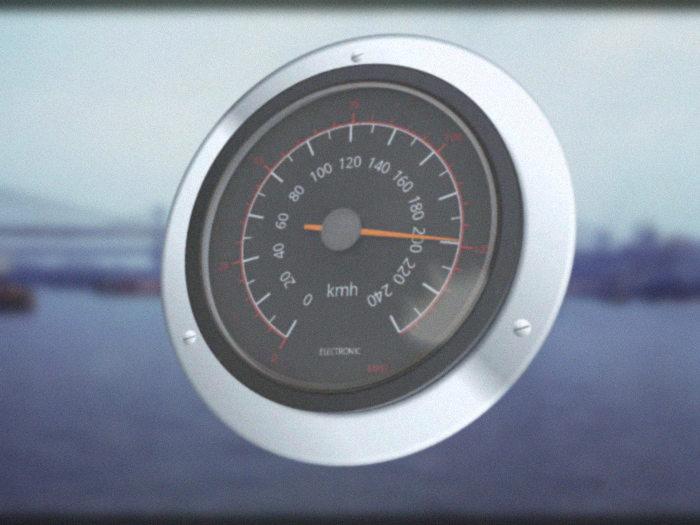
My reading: 200
